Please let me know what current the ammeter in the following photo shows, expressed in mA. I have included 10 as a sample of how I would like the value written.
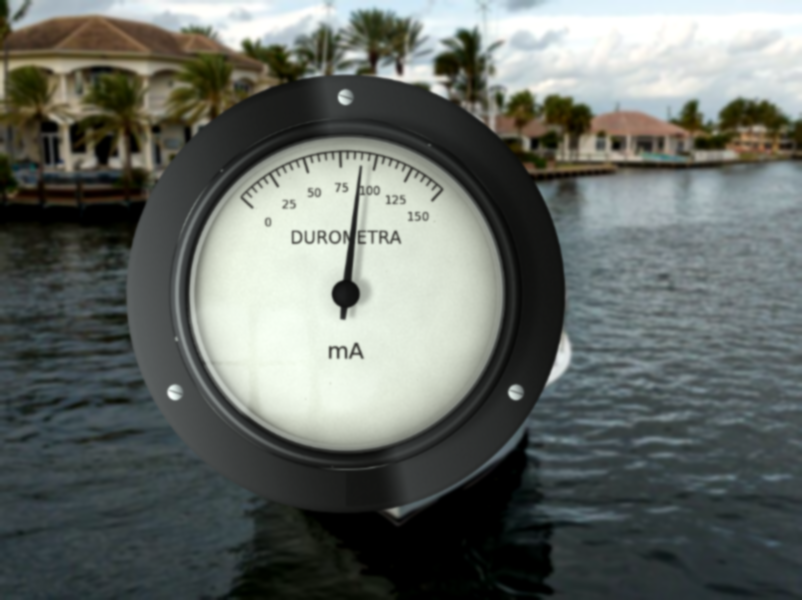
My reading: 90
